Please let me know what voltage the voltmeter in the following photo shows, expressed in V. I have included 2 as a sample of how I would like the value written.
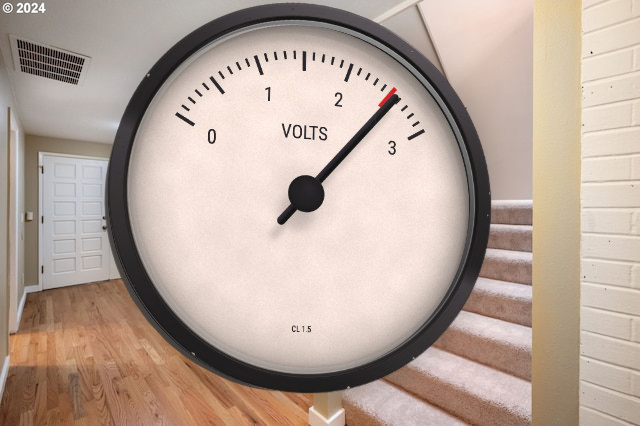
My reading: 2.55
